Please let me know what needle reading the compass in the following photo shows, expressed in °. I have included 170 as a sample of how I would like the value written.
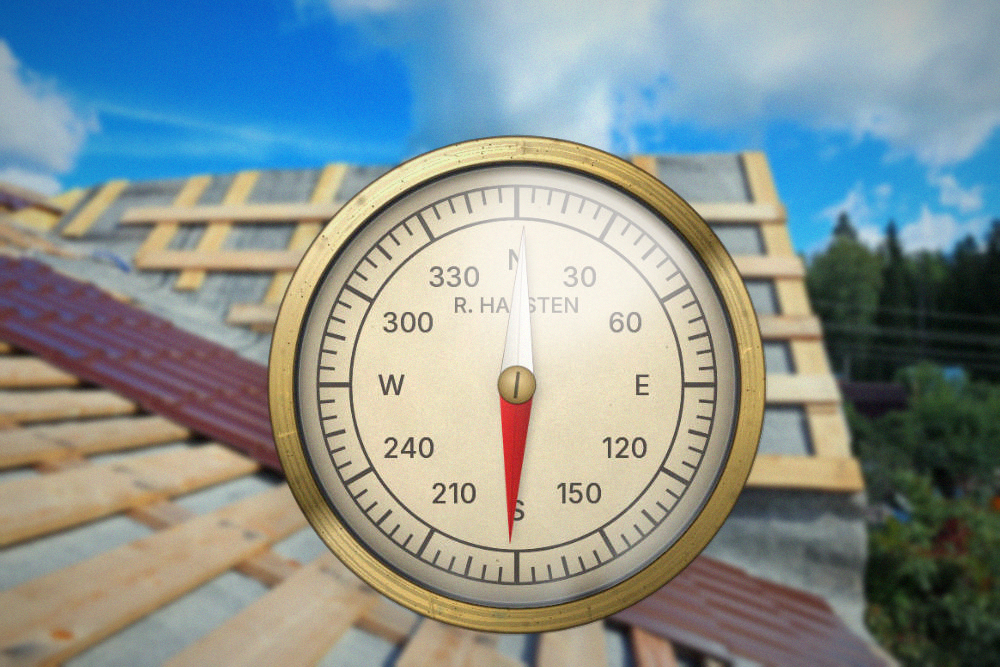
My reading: 182.5
